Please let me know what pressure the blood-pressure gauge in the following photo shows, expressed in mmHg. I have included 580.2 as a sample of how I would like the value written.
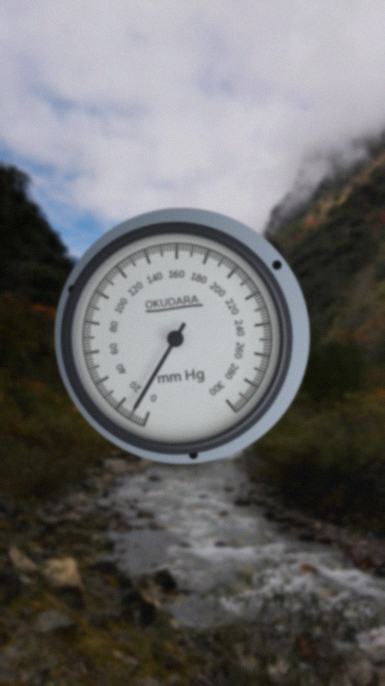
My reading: 10
